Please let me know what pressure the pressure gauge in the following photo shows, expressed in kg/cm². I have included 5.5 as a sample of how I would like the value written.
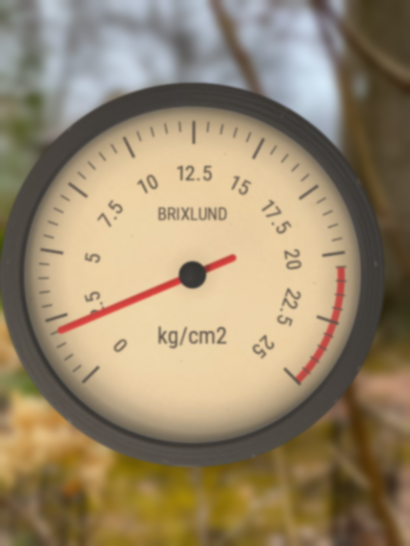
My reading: 2
